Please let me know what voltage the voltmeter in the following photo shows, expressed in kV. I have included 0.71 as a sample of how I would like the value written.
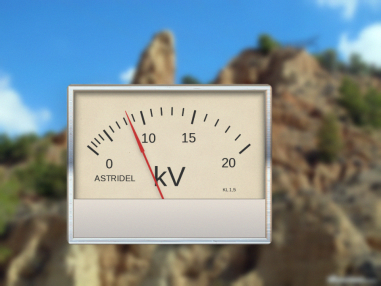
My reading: 8.5
